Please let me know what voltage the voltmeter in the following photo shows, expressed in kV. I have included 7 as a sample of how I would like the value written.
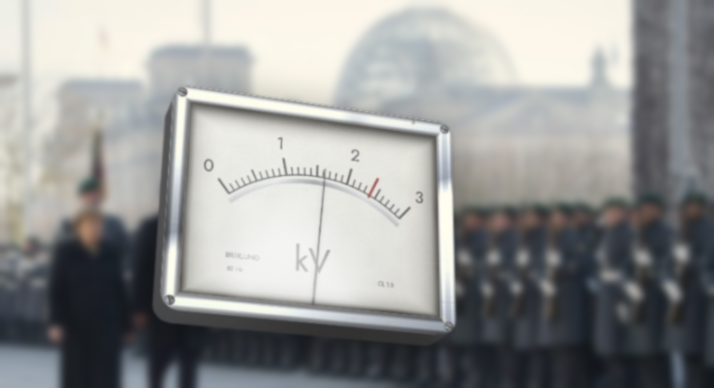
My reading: 1.6
